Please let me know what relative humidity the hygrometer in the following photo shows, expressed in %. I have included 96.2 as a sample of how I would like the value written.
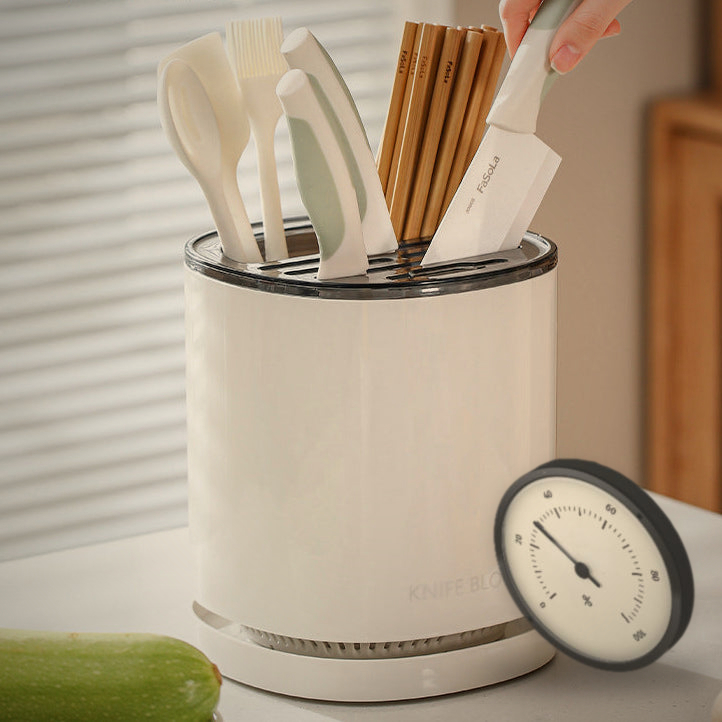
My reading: 30
